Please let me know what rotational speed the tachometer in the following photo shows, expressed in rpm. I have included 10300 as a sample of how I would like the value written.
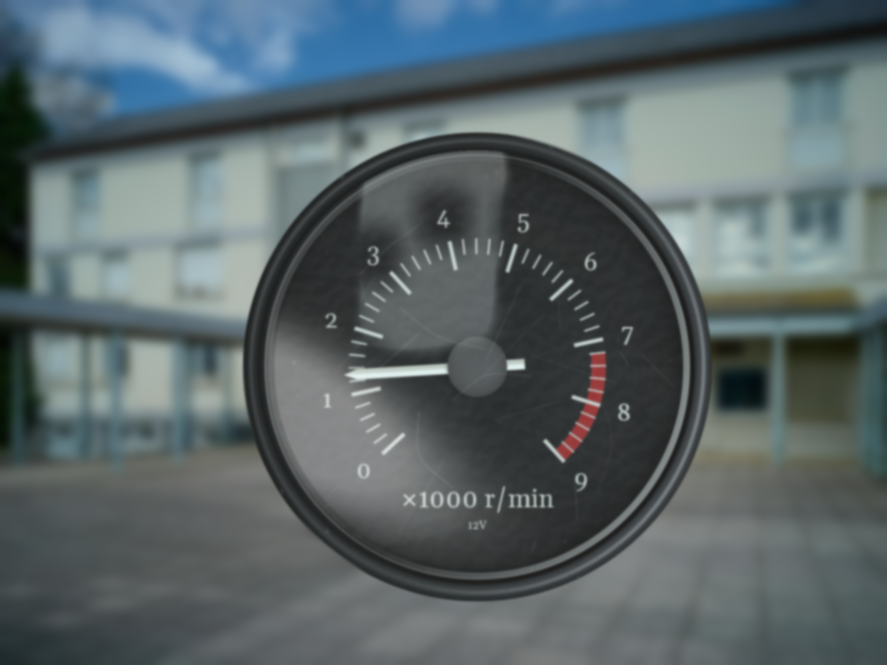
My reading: 1300
